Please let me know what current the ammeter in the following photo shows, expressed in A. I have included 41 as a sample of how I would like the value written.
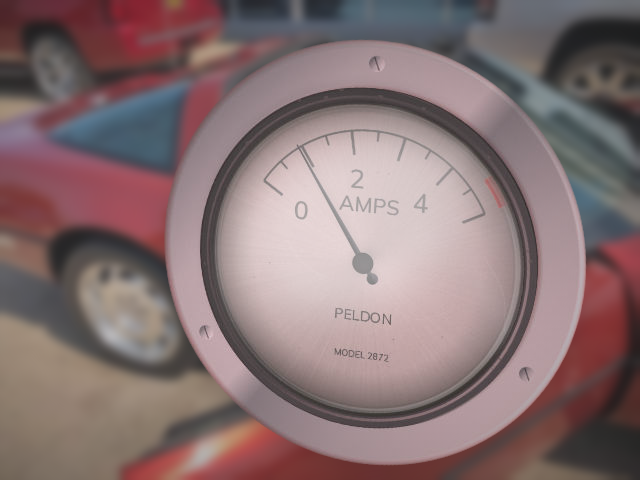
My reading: 1
